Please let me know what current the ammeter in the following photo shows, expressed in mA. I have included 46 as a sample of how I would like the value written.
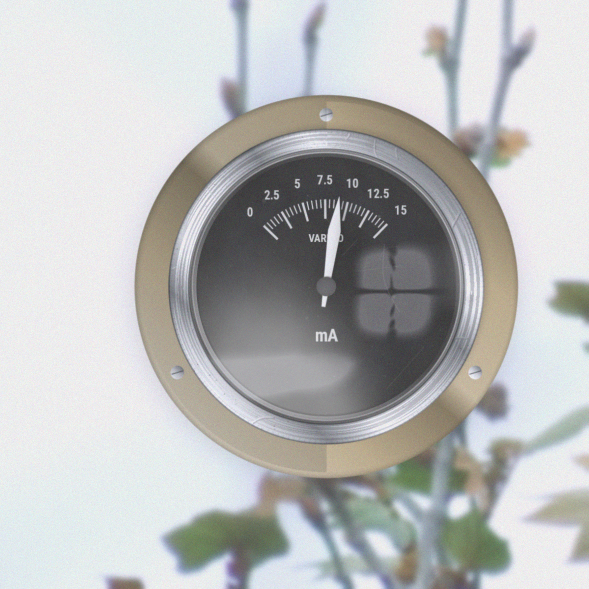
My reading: 9
